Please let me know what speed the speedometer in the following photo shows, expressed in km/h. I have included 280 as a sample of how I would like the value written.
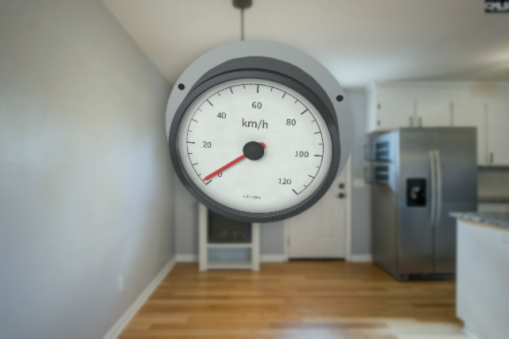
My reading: 2.5
